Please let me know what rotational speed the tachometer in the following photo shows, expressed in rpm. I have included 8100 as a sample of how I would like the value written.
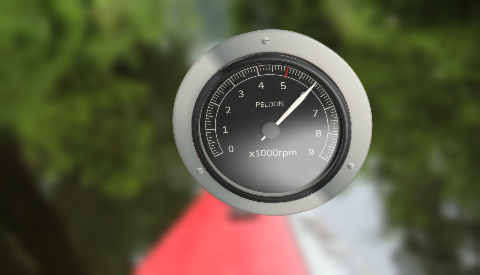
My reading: 6000
